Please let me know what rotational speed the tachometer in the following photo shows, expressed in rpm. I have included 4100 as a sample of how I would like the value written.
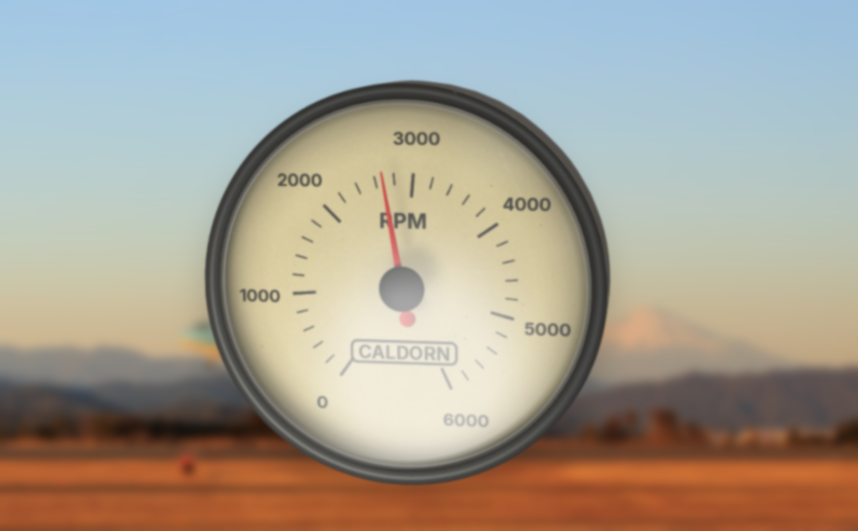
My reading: 2700
